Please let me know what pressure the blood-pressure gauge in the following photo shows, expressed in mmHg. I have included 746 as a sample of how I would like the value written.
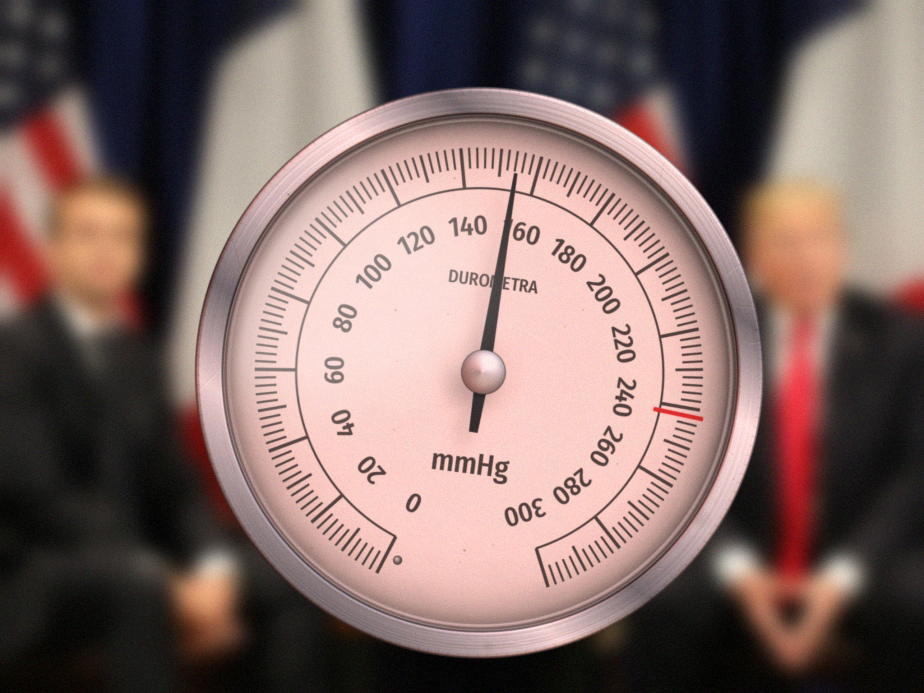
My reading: 154
